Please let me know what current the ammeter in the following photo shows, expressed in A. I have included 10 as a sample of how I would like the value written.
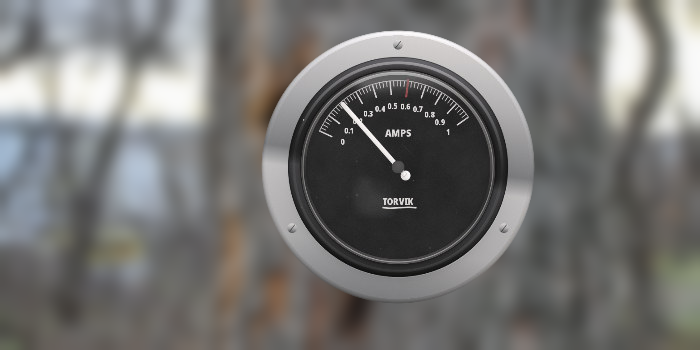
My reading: 0.2
